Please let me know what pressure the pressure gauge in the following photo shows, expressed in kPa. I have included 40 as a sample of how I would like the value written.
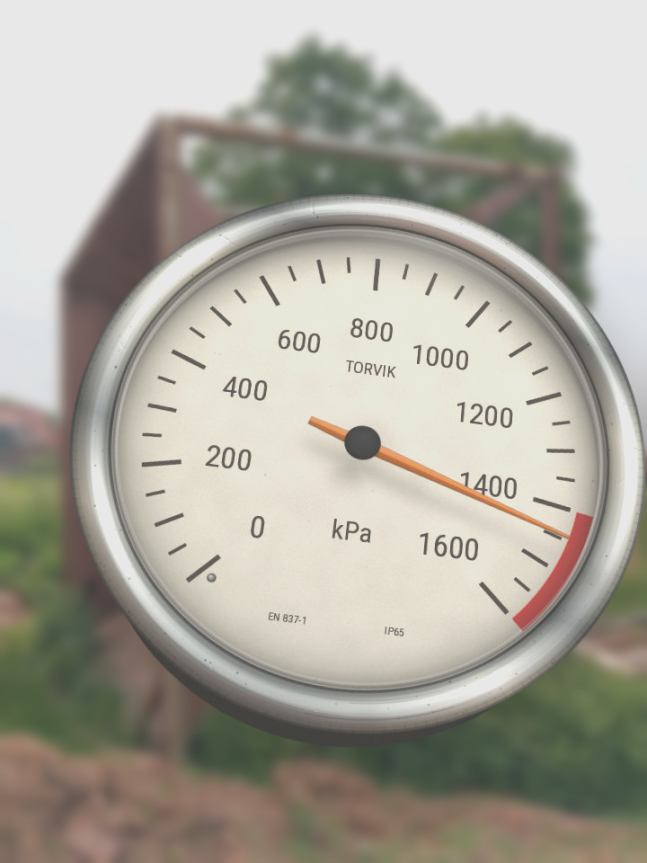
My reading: 1450
